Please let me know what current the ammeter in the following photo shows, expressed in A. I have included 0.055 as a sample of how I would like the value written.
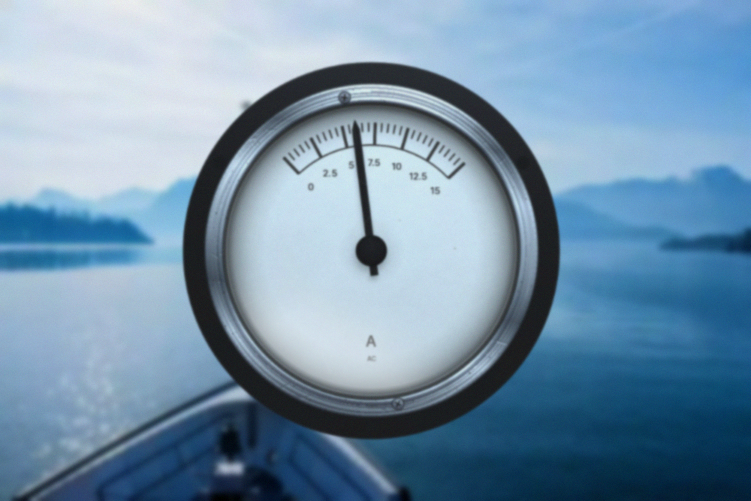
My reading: 6
